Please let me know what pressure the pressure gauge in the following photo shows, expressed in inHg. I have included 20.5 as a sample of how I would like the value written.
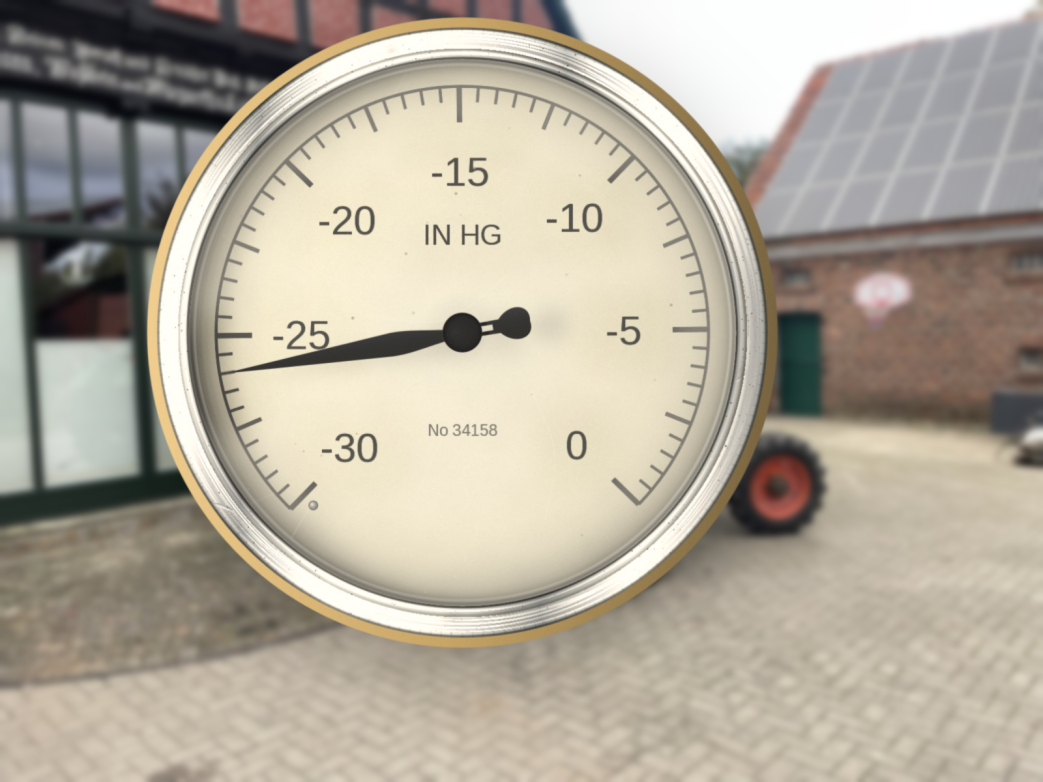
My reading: -26
